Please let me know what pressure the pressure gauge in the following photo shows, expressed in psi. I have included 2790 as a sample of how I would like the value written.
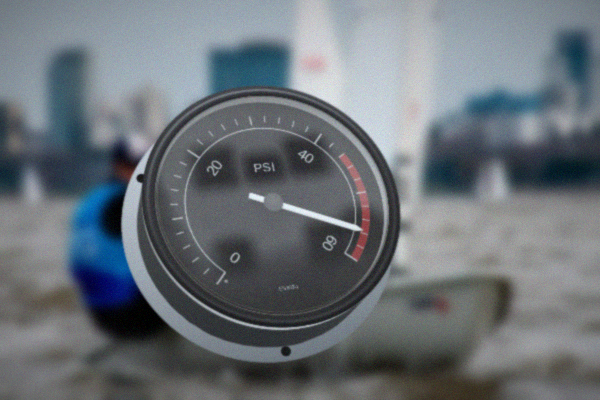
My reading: 56
